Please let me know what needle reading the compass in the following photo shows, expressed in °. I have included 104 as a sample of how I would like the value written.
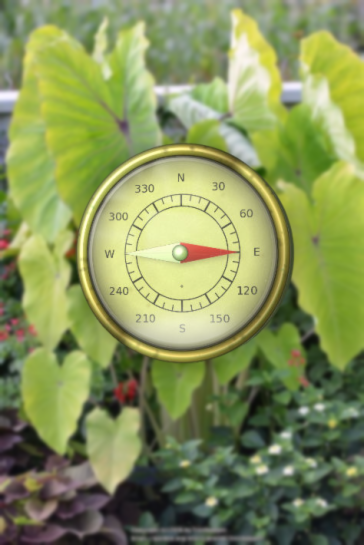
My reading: 90
